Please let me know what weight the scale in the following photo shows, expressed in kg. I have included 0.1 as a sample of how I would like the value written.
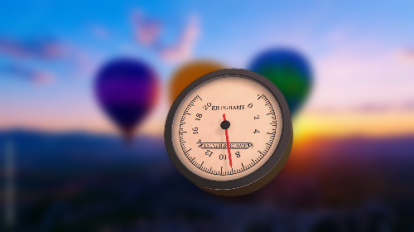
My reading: 9
